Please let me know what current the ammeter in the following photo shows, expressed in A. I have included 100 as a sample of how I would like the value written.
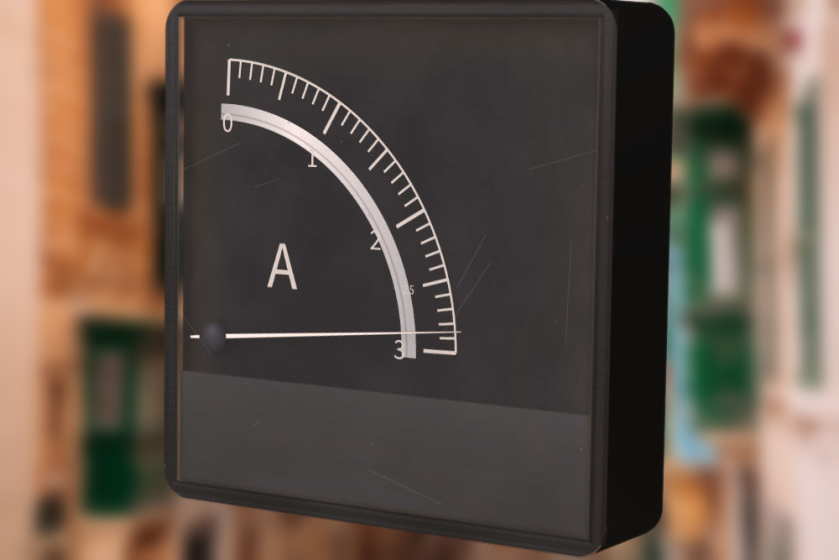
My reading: 2.85
